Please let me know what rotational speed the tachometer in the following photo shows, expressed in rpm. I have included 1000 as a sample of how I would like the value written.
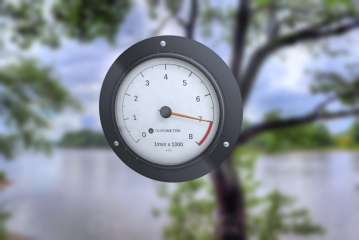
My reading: 7000
